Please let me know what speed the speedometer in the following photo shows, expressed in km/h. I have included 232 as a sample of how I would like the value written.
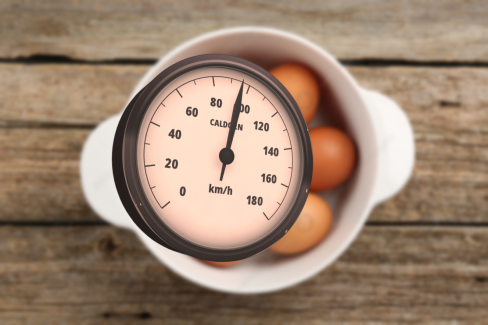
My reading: 95
